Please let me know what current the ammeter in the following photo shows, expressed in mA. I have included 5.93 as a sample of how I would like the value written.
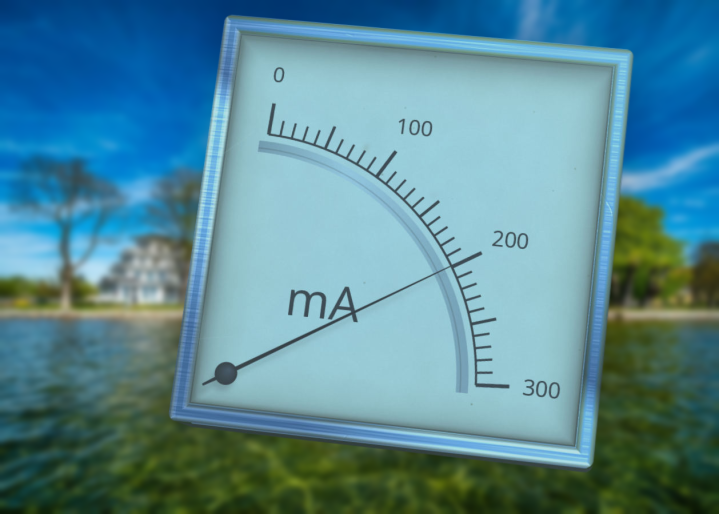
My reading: 200
